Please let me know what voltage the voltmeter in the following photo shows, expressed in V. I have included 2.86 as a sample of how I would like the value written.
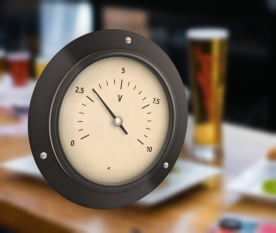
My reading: 3
